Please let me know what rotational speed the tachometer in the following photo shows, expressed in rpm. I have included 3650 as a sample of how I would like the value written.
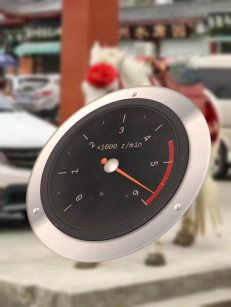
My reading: 5750
